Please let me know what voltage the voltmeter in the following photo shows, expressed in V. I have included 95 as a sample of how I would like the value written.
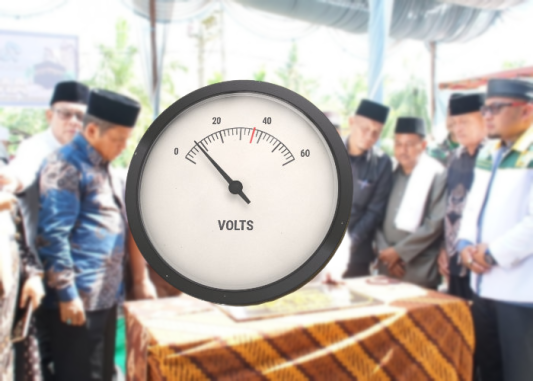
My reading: 8
